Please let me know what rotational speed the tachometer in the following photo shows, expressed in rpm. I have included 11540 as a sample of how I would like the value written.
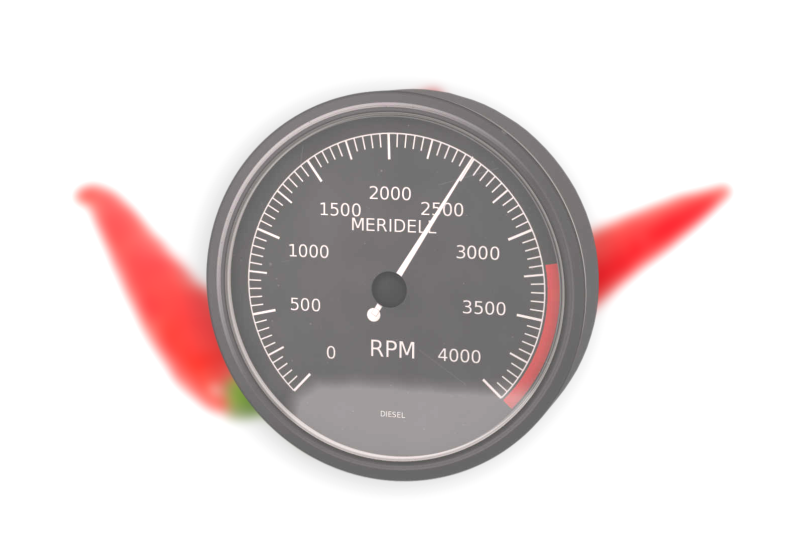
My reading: 2500
